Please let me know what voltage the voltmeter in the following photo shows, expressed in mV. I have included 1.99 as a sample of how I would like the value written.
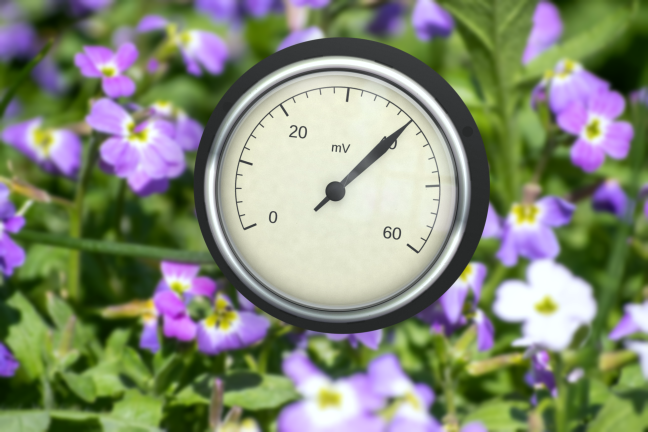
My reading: 40
